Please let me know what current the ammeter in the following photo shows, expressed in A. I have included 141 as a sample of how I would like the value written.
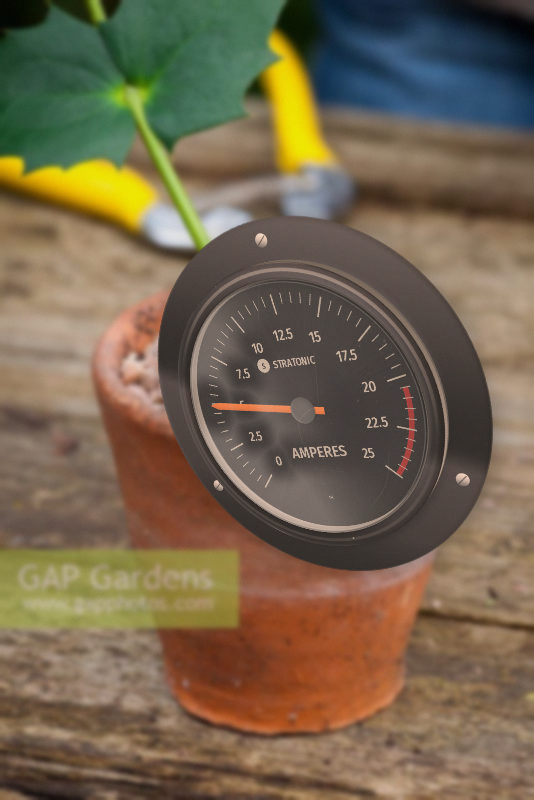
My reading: 5
